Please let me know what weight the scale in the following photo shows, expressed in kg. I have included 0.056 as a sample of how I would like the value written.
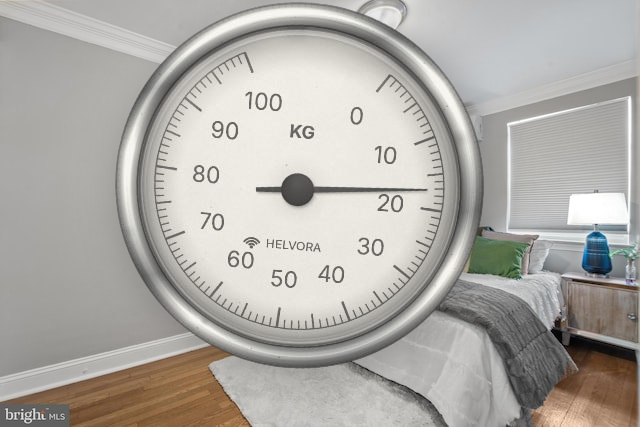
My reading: 17
